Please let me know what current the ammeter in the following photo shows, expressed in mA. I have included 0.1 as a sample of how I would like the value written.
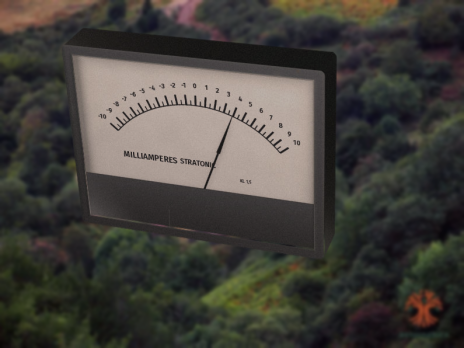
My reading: 4
